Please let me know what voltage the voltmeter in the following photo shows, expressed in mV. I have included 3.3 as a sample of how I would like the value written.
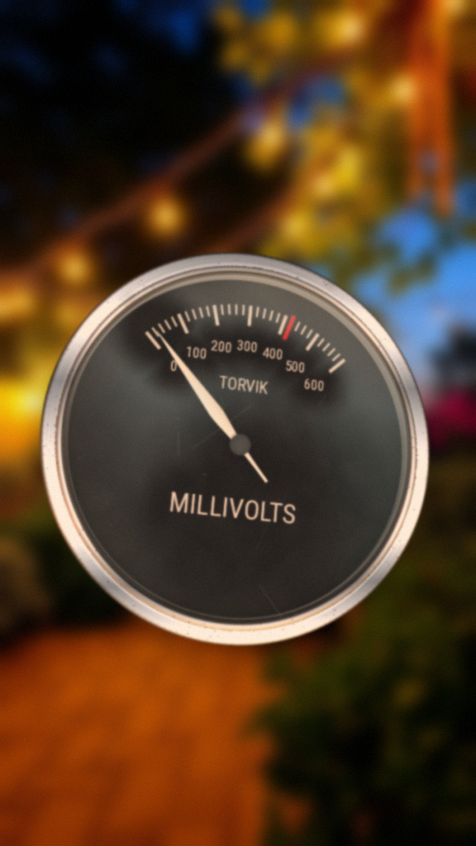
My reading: 20
